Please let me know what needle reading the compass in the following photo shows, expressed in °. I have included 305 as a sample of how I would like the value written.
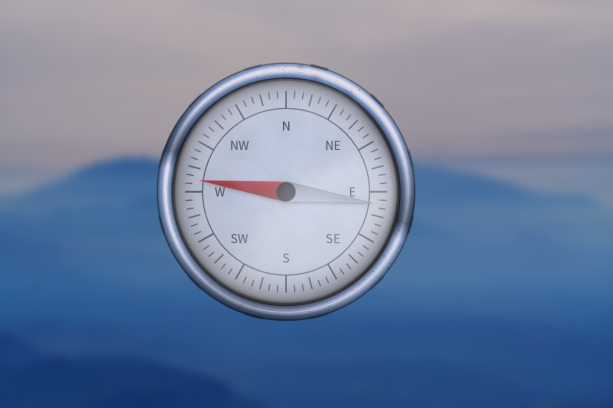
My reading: 277.5
